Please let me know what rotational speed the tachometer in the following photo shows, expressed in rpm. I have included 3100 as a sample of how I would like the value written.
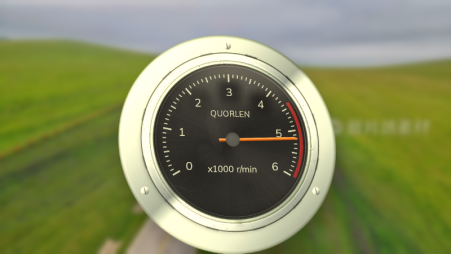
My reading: 5200
